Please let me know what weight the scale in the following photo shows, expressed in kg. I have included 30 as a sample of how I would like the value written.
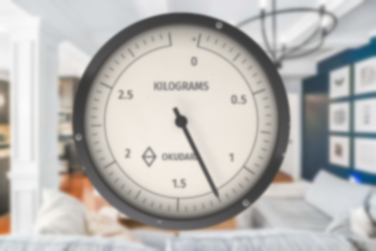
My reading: 1.25
